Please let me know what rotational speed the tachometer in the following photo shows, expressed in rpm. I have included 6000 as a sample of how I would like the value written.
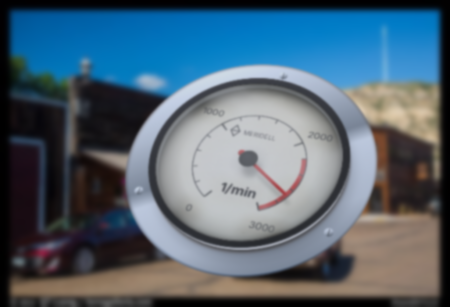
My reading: 2700
